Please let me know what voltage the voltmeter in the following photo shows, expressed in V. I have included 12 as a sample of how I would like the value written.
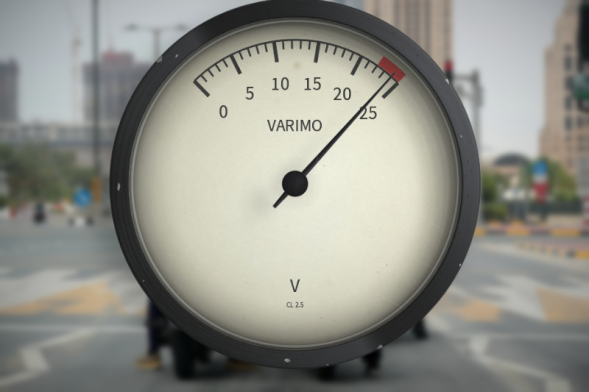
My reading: 24
